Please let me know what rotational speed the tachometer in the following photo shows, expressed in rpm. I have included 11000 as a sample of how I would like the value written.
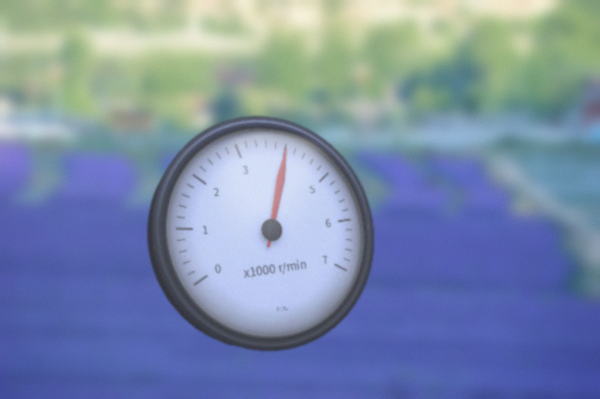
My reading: 4000
